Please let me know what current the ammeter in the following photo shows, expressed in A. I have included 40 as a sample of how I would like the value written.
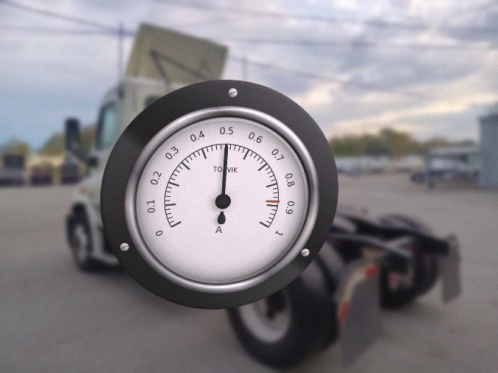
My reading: 0.5
